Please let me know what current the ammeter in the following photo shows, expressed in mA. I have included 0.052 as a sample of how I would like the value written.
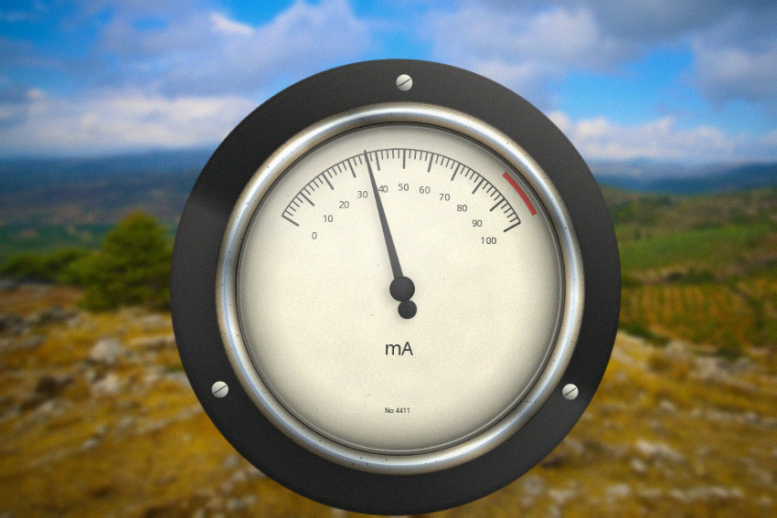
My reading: 36
